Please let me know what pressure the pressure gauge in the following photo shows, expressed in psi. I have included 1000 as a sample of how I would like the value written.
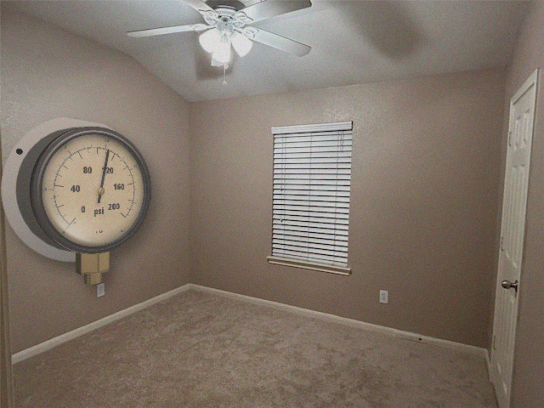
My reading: 110
